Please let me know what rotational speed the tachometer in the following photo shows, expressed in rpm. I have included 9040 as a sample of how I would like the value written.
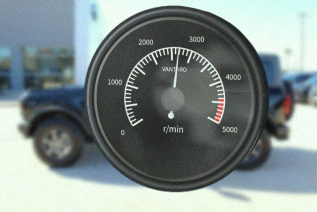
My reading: 2700
